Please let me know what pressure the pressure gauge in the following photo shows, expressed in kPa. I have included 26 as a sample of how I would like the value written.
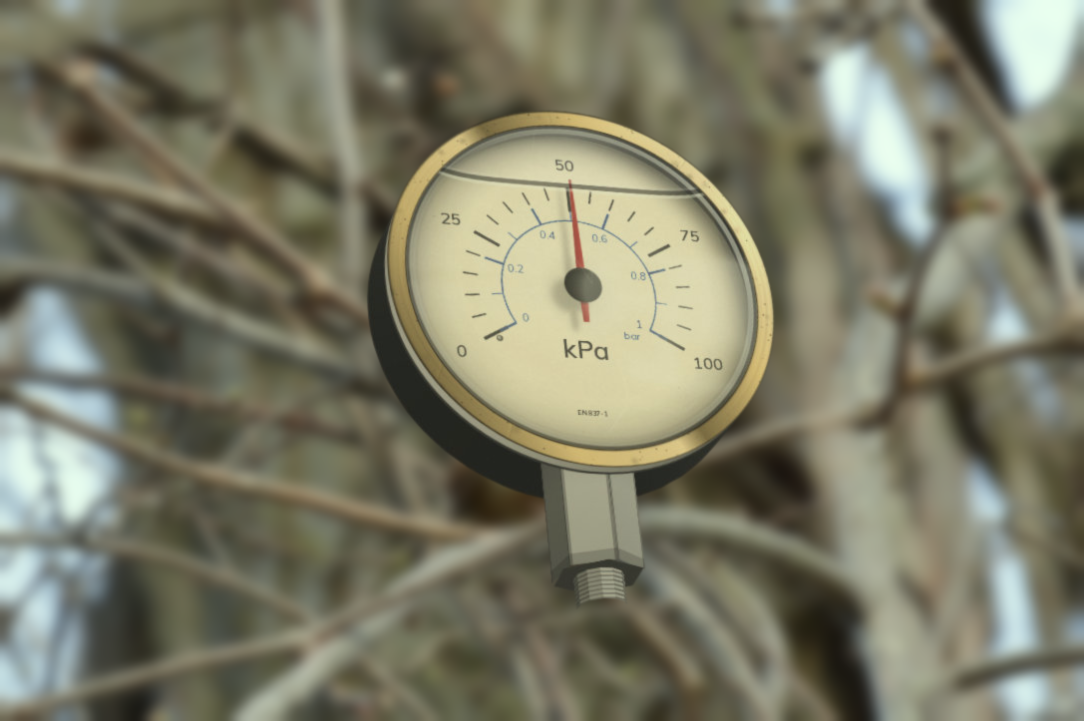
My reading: 50
